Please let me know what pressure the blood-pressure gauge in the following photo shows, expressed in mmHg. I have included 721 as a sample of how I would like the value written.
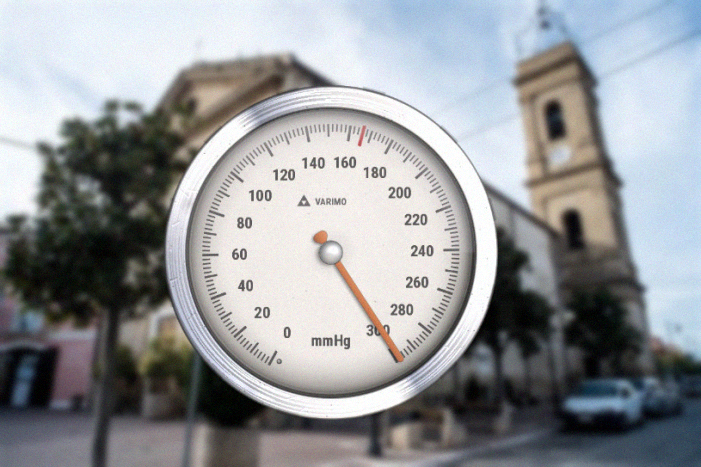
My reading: 298
